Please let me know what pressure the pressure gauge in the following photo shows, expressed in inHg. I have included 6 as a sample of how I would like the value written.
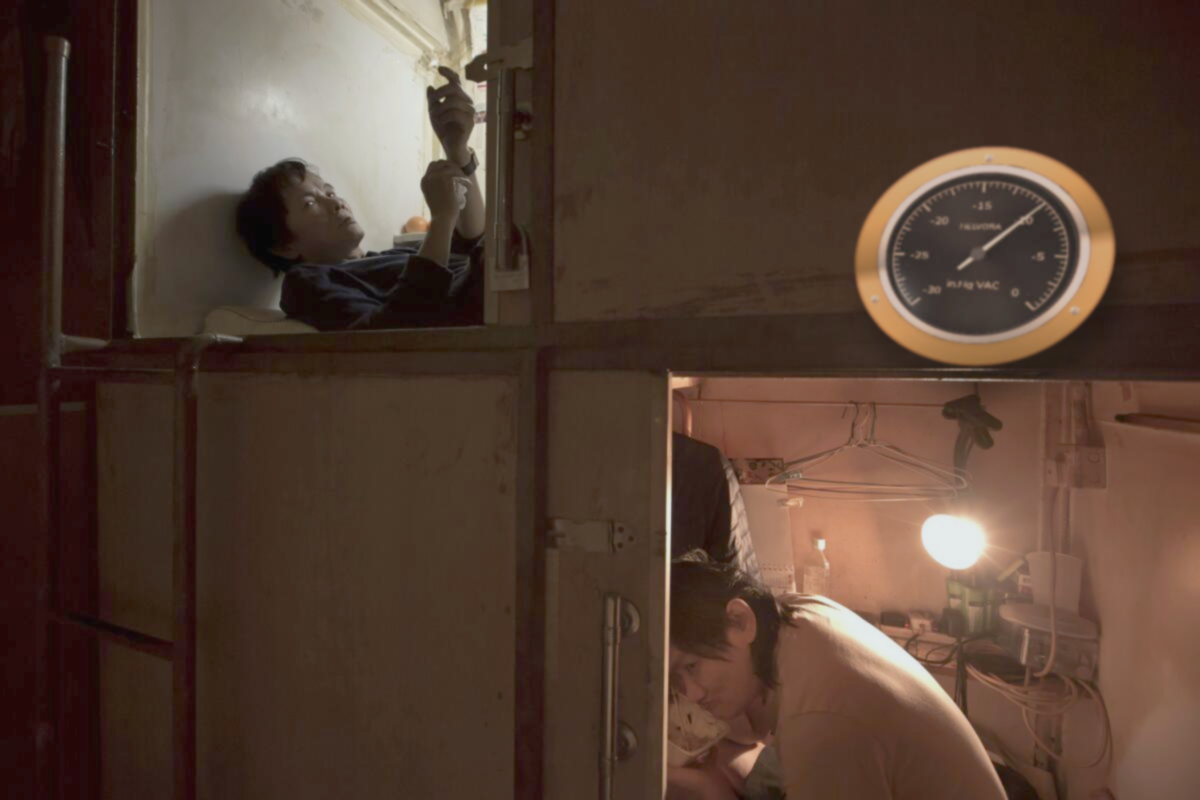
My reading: -10
